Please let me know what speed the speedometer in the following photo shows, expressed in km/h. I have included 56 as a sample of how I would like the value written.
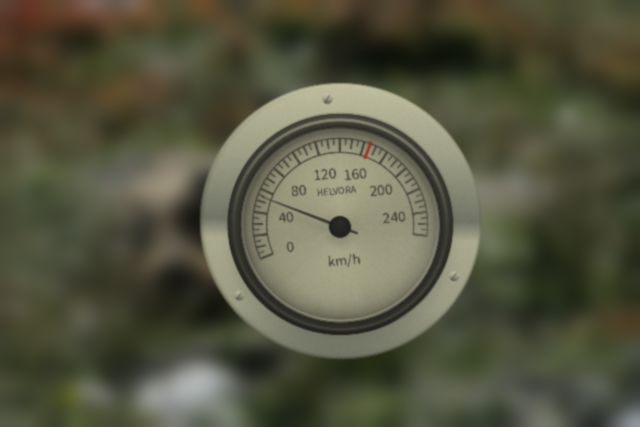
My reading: 55
